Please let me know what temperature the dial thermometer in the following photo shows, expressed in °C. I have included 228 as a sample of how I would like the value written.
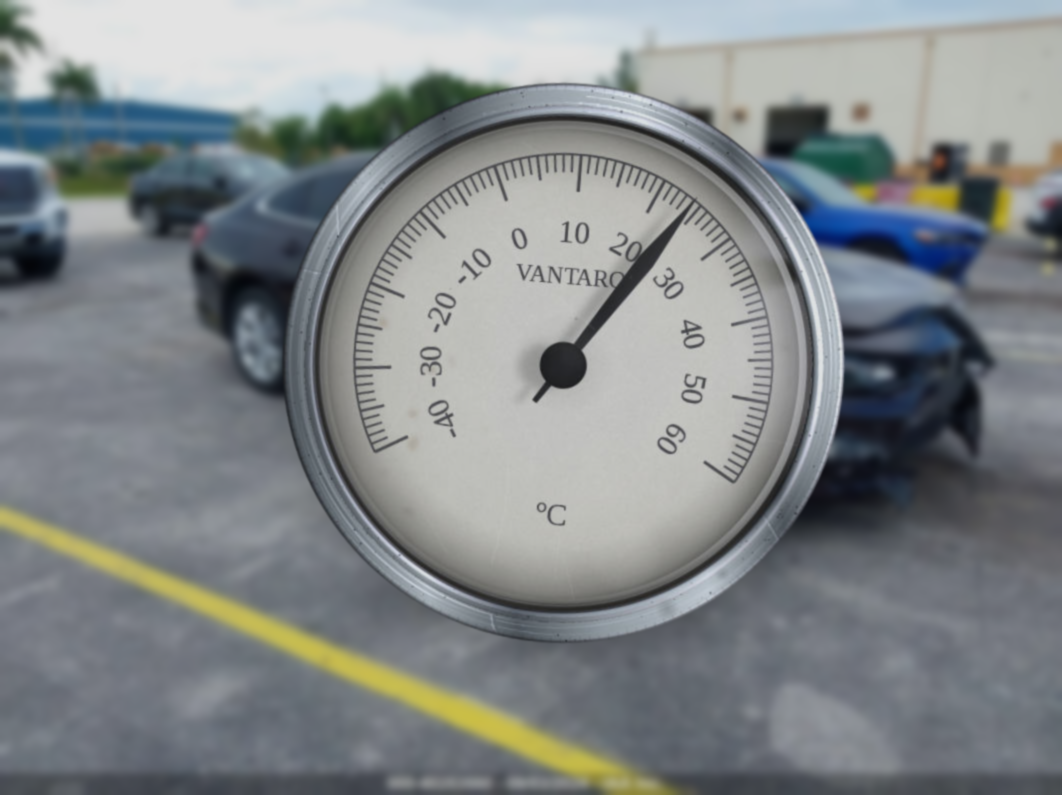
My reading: 24
